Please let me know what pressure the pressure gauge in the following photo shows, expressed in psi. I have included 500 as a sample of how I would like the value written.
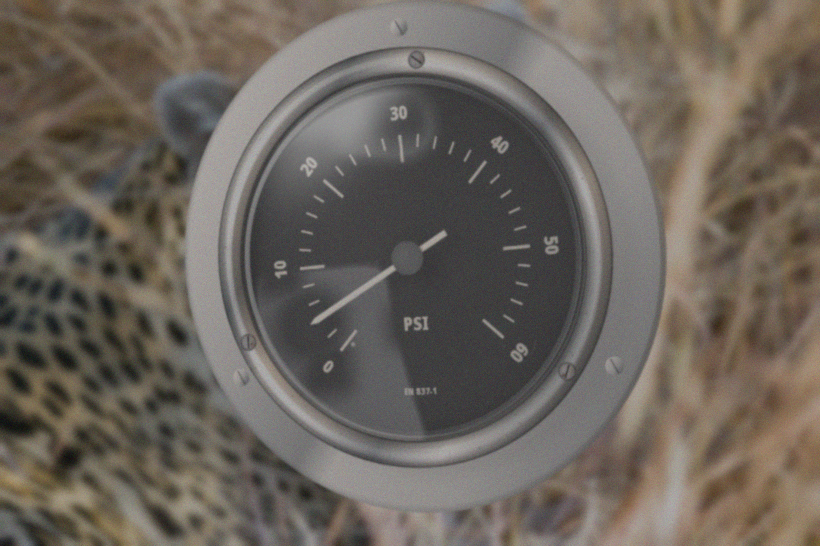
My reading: 4
